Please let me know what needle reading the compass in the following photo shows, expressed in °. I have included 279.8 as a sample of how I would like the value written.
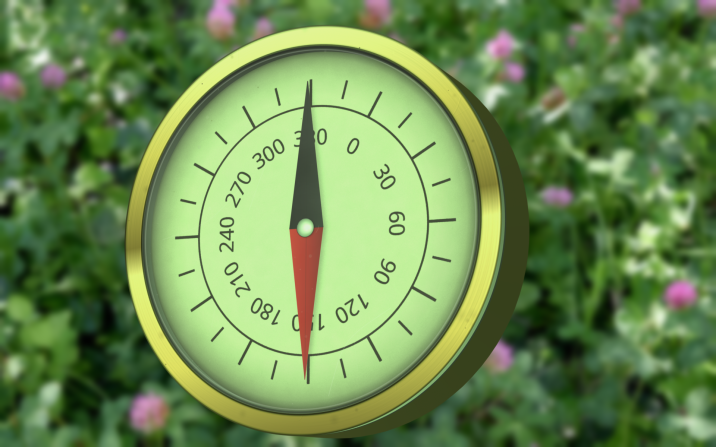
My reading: 150
